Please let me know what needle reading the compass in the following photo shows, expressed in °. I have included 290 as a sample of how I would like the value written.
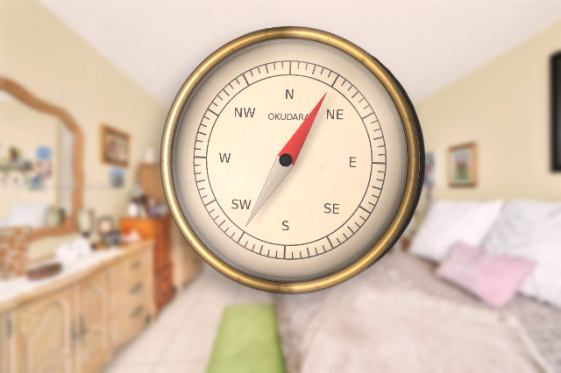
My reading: 30
